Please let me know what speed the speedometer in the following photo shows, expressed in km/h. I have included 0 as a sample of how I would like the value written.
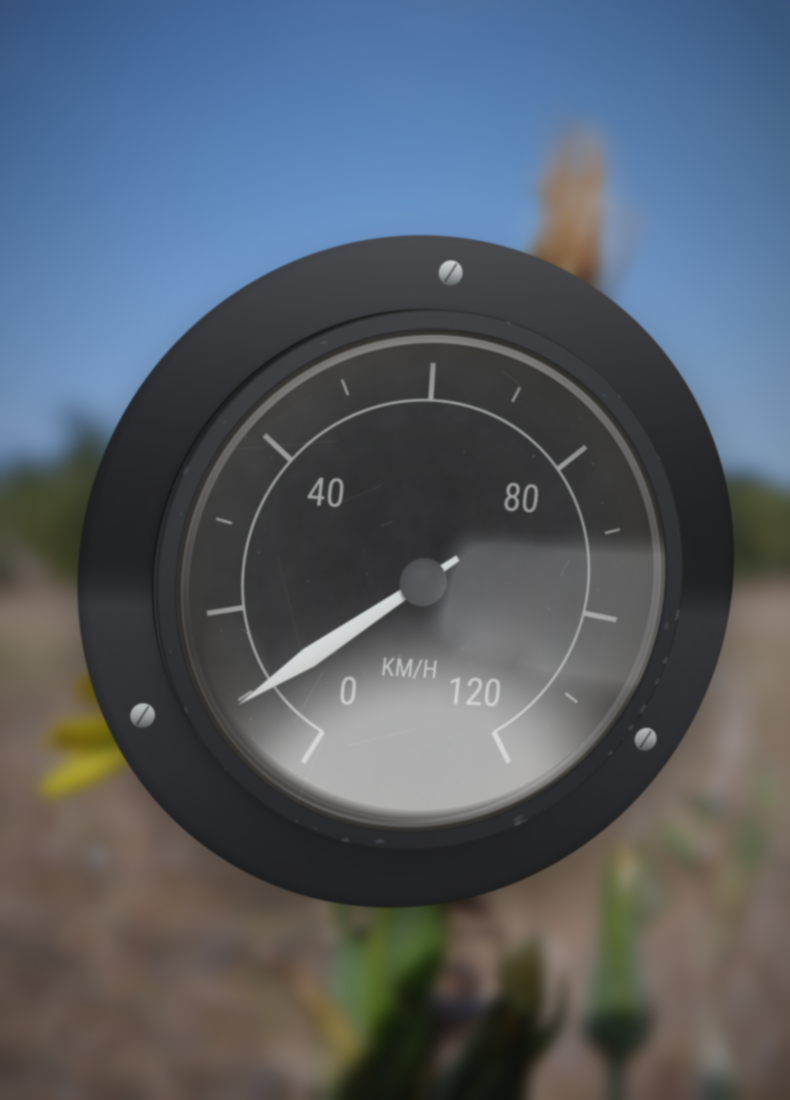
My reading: 10
